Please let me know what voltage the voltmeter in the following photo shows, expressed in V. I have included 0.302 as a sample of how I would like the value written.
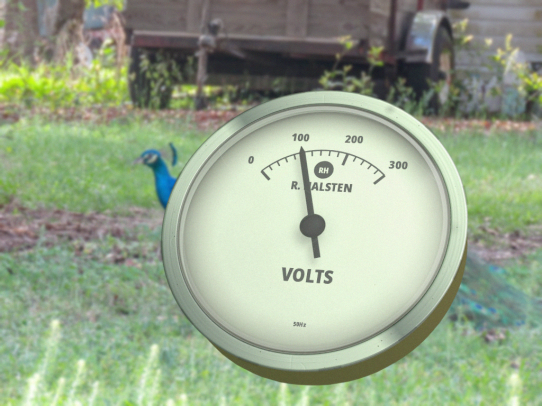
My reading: 100
